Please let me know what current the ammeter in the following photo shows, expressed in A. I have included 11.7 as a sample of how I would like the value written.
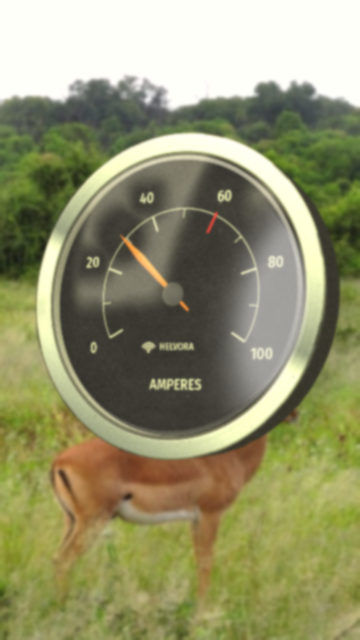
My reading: 30
